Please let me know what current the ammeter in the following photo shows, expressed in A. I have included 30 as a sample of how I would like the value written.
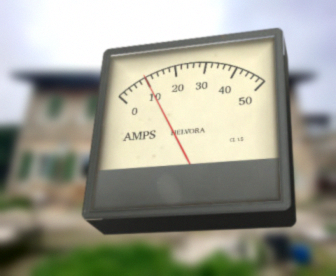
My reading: 10
